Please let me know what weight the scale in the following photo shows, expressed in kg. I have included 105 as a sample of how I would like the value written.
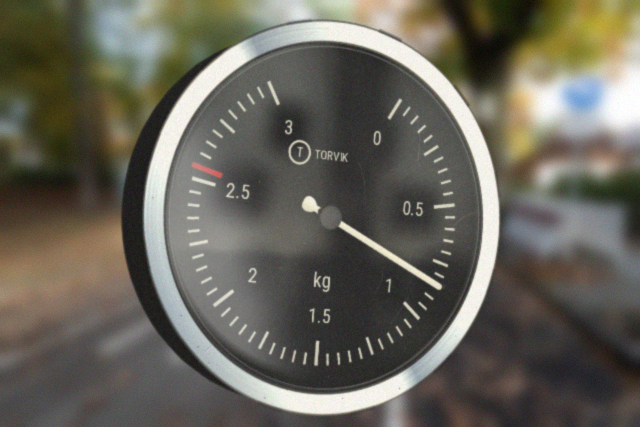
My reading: 0.85
